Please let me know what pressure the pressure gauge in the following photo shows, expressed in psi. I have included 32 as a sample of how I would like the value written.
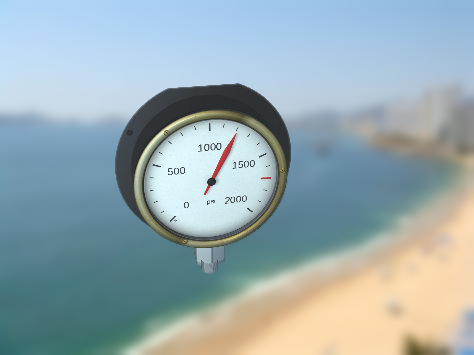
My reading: 1200
